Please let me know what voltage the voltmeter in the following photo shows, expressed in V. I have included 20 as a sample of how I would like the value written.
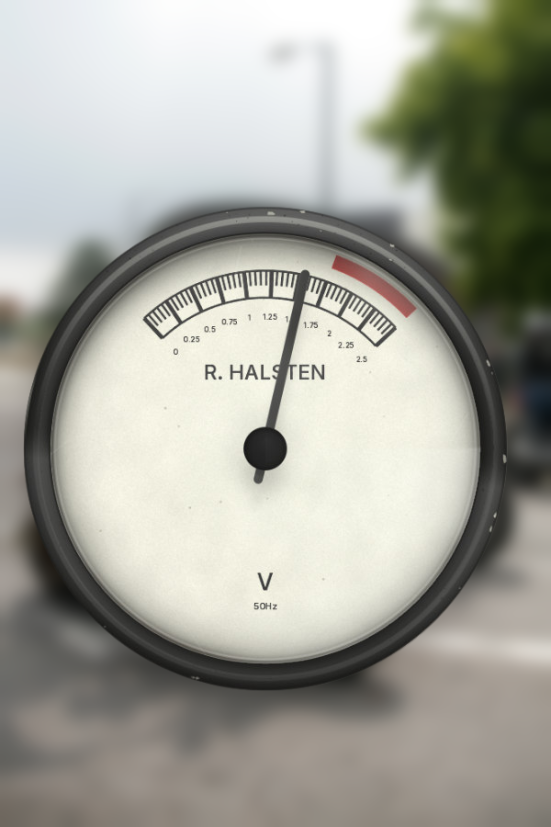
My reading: 1.55
